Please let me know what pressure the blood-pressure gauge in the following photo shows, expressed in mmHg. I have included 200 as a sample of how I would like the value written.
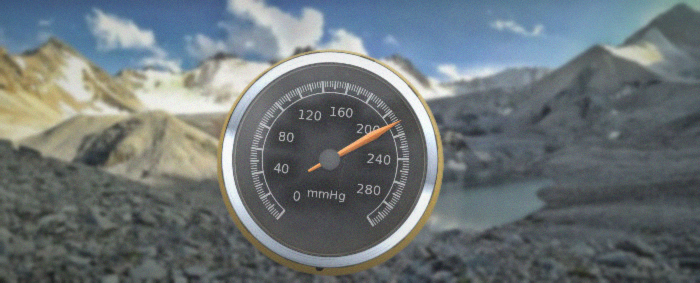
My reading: 210
